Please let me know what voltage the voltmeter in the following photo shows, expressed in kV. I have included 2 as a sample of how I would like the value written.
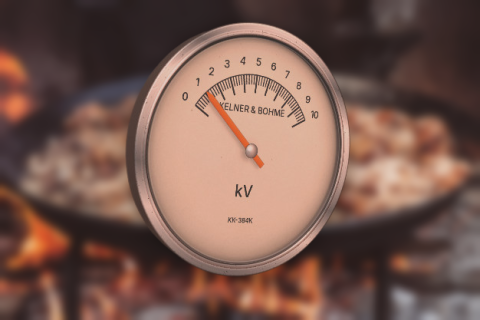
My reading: 1
